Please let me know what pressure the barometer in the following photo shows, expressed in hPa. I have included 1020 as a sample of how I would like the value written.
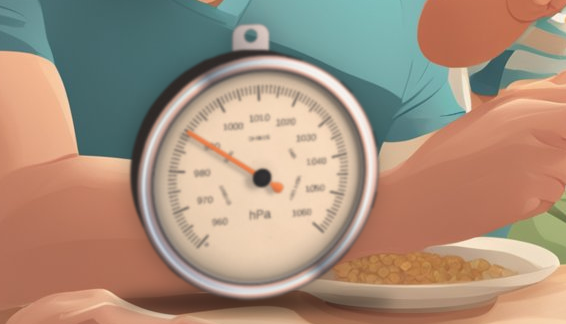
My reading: 990
